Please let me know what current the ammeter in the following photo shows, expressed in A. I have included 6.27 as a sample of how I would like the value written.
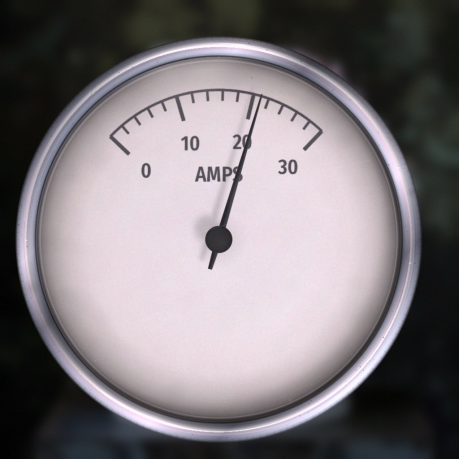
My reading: 21
